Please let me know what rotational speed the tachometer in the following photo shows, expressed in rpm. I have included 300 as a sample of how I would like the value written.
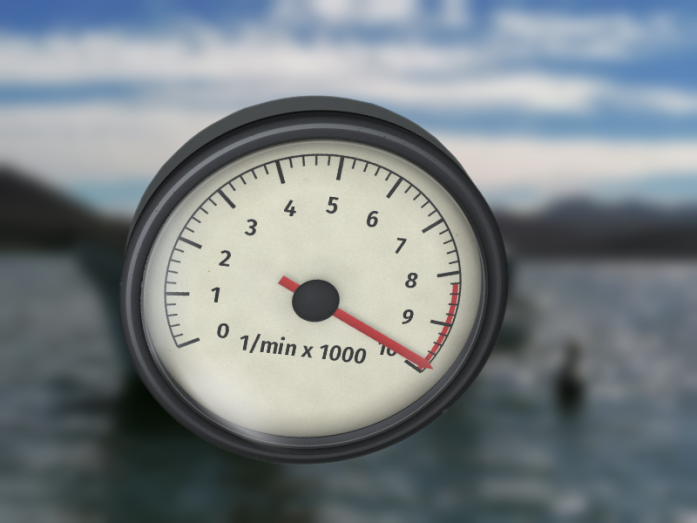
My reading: 9800
